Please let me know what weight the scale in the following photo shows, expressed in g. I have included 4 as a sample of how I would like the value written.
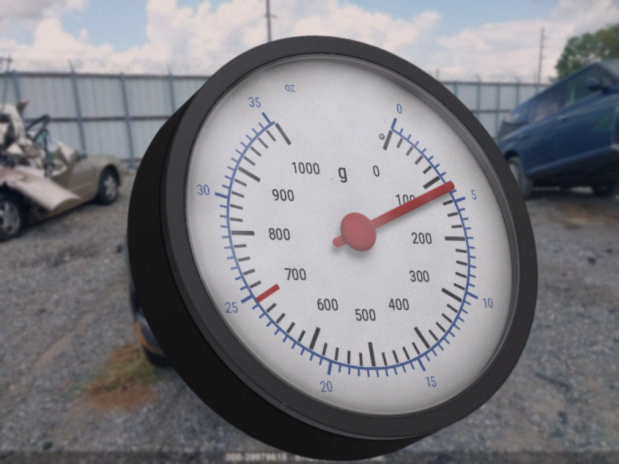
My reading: 120
